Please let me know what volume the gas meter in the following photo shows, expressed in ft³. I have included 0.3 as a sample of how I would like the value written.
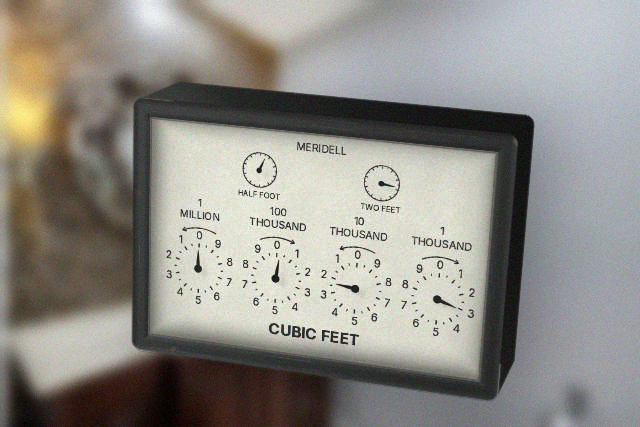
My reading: 2300
